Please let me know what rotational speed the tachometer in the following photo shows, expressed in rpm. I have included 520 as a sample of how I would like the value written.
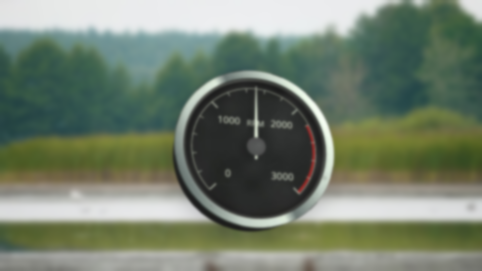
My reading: 1500
